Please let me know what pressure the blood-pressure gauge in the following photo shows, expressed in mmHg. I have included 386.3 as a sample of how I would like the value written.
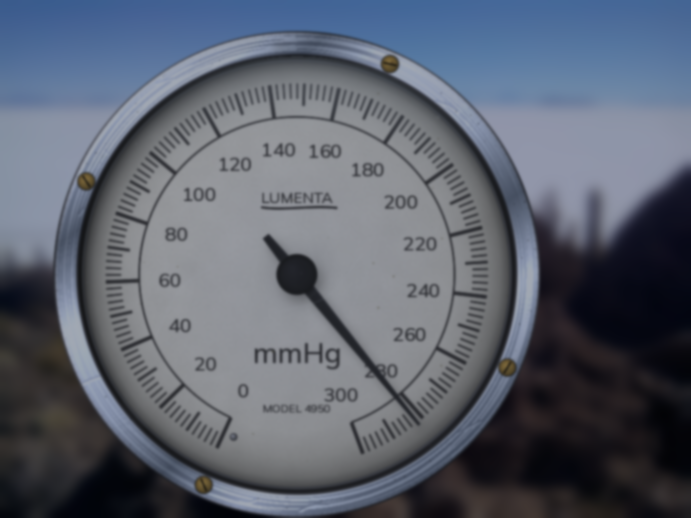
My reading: 282
